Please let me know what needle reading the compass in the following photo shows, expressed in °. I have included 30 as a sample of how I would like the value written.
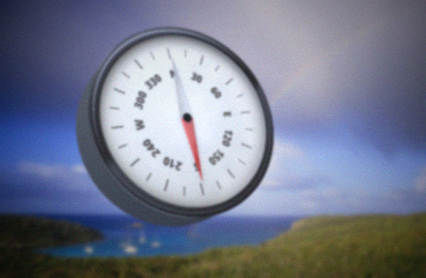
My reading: 180
